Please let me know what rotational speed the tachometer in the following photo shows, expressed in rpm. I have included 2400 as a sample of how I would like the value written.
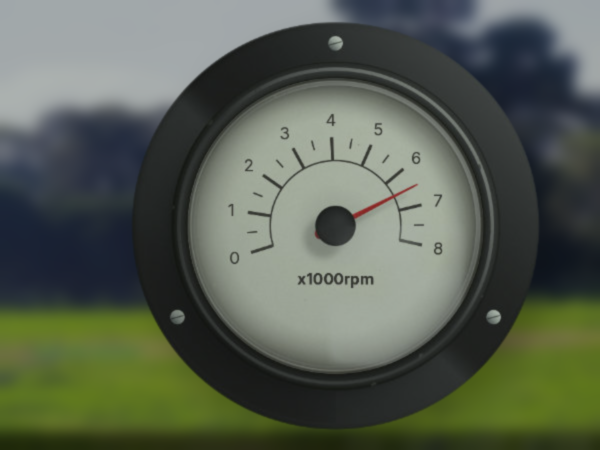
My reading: 6500
